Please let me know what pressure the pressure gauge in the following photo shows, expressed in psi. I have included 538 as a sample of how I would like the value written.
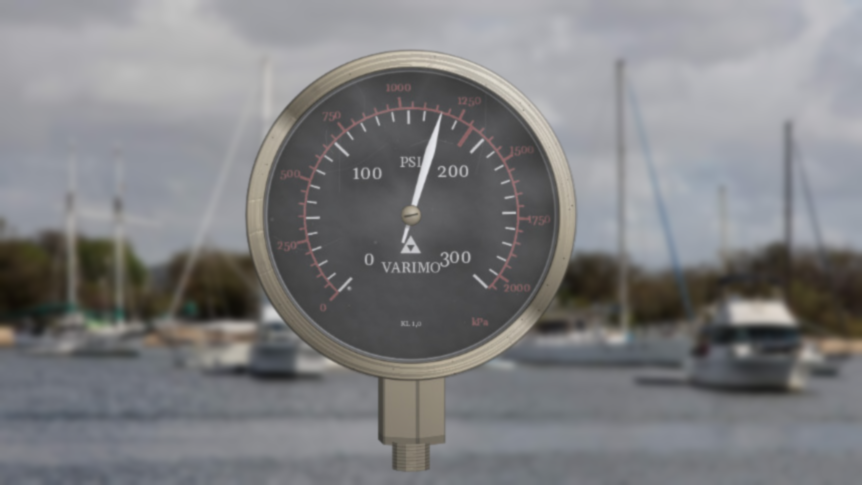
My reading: 170
